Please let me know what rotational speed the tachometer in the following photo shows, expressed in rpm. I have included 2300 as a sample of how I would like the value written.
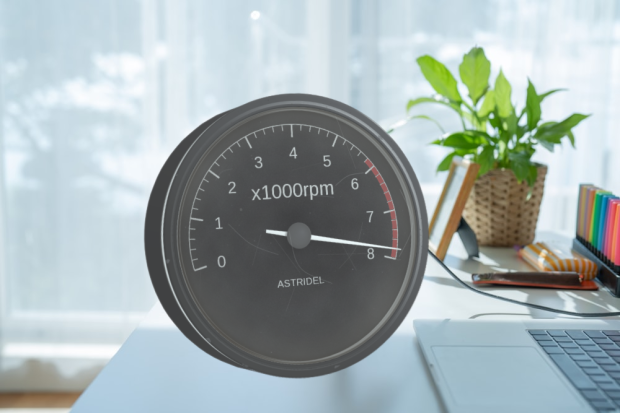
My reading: 7800
